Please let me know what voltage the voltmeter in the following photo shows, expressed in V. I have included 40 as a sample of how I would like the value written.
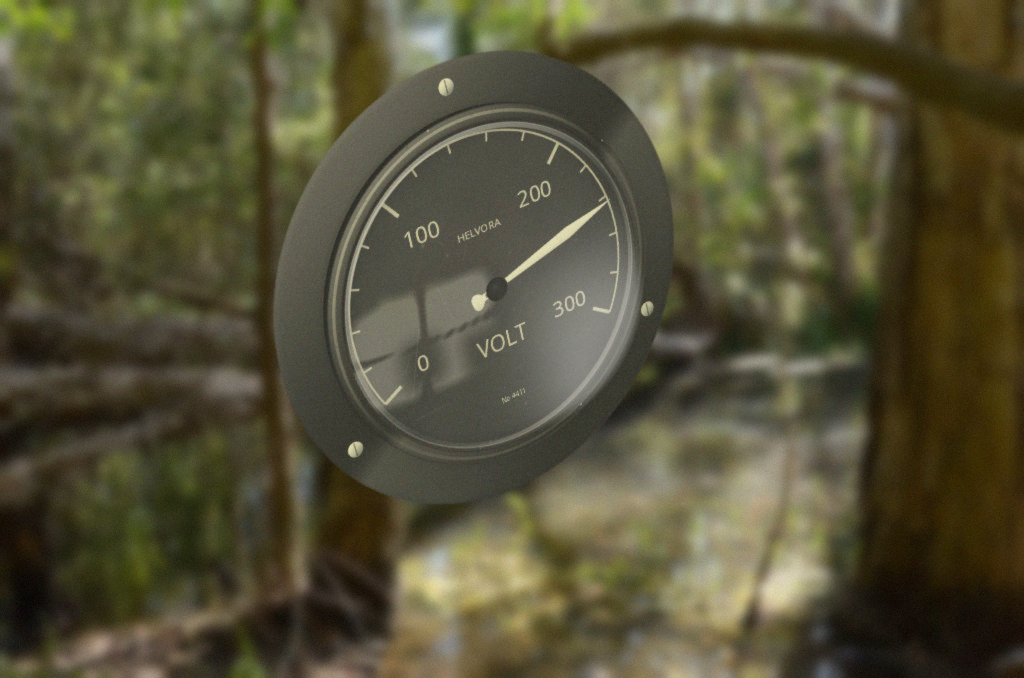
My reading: 240
